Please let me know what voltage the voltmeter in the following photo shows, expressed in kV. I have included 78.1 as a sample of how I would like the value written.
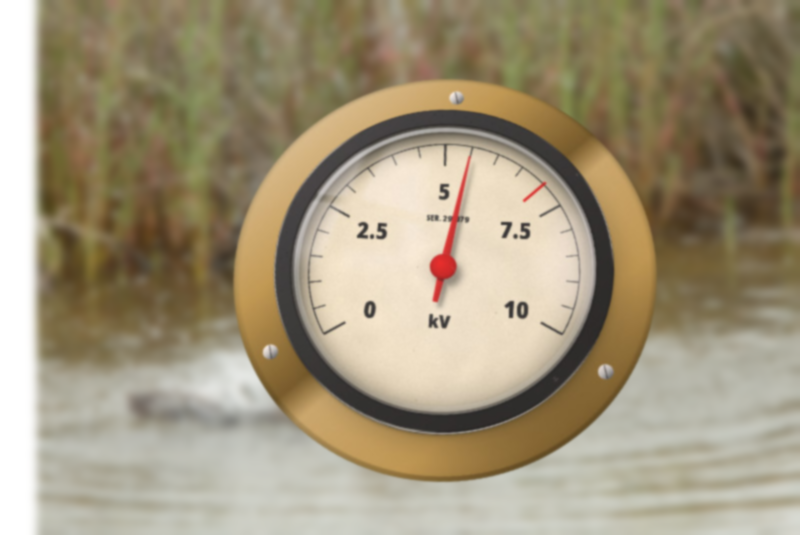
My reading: 5.5
